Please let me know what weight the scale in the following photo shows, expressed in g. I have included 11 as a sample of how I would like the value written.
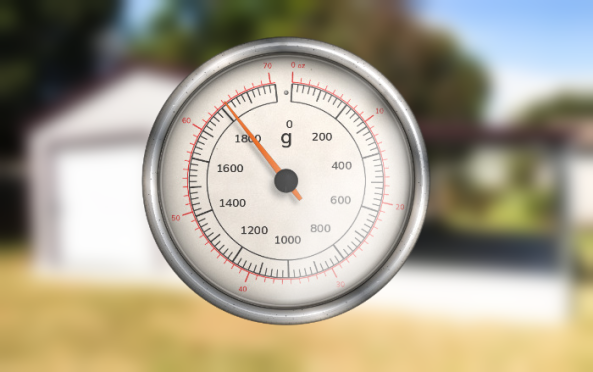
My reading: 1820
